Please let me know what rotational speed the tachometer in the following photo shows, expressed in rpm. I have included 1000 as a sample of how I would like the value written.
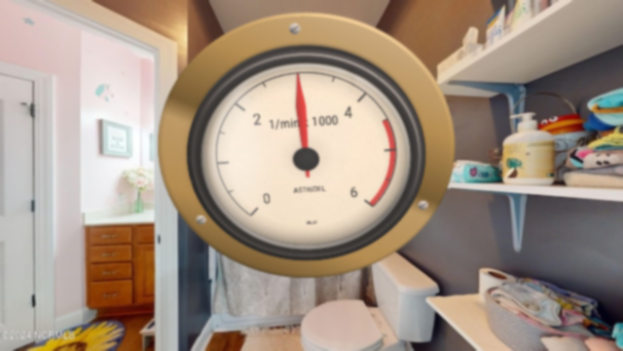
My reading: 3000
